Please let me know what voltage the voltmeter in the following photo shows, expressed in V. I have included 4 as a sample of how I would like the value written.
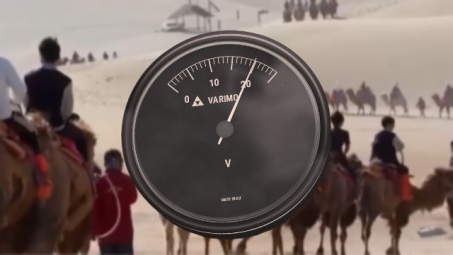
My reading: 20
